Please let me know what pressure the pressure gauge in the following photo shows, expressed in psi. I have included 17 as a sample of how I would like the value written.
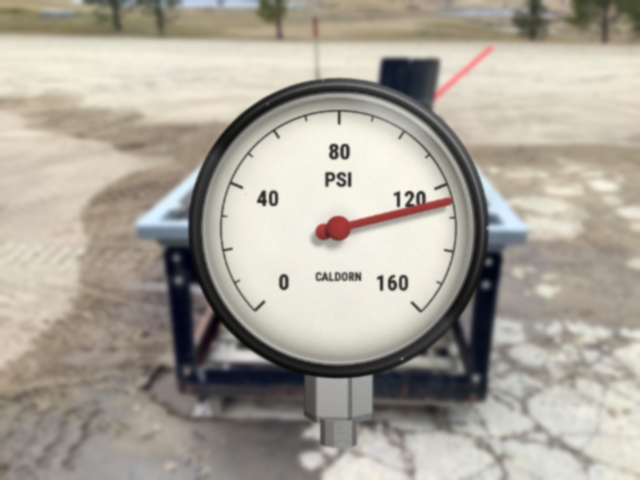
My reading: 125
